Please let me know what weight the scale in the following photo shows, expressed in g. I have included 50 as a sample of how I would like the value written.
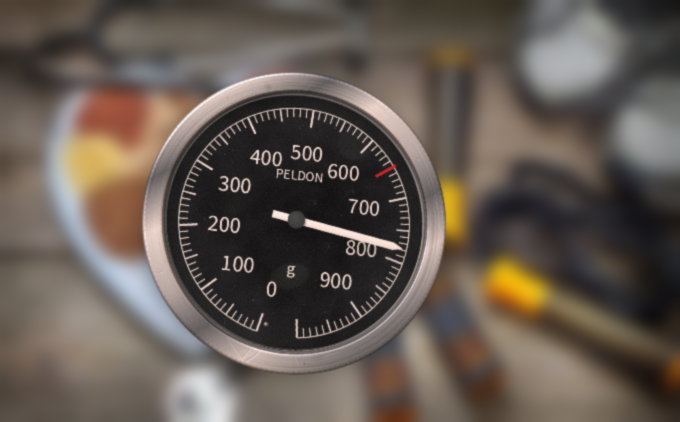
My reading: 780
